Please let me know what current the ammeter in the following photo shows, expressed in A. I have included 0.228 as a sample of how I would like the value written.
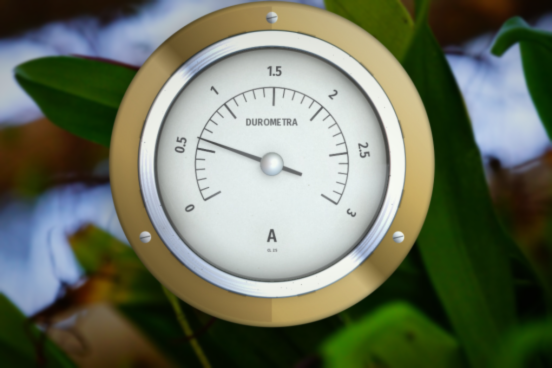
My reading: 0.6
